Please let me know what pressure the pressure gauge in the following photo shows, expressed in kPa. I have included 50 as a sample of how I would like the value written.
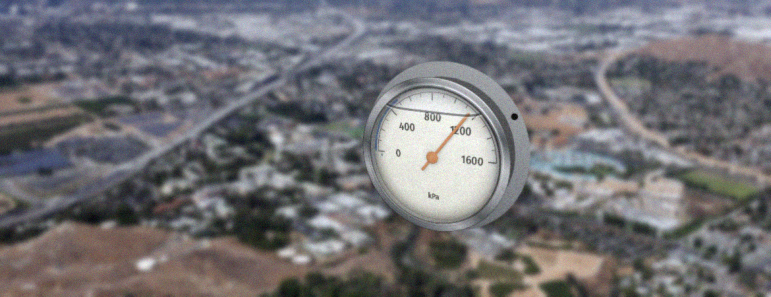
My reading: 1150
